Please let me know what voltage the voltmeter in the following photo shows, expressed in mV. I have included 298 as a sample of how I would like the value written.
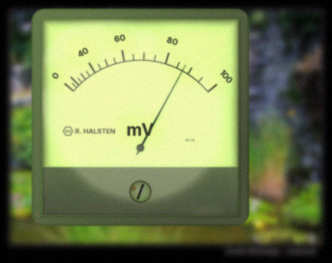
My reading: 87.5
